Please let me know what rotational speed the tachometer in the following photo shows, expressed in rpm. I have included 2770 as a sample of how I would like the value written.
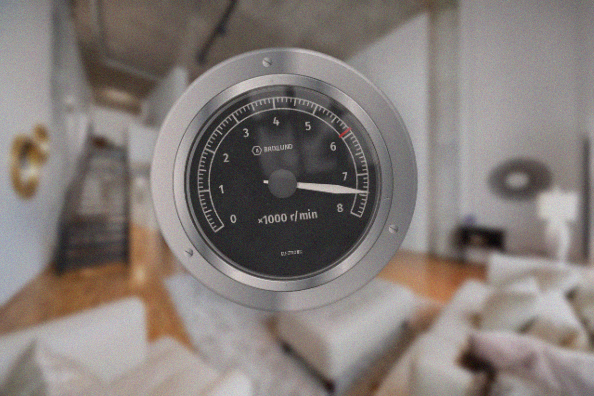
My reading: 7400
